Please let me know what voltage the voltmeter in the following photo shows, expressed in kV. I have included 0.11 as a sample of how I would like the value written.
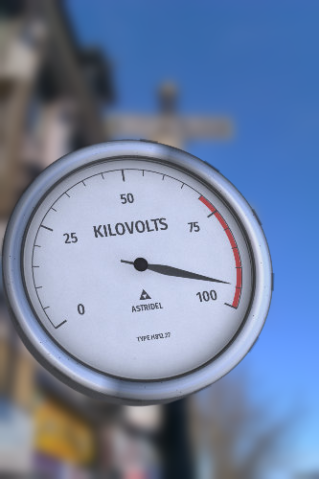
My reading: 95
